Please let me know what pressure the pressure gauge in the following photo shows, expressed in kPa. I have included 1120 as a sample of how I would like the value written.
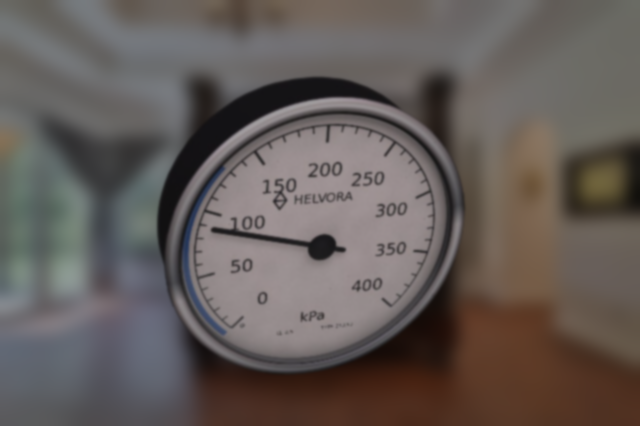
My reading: 90
